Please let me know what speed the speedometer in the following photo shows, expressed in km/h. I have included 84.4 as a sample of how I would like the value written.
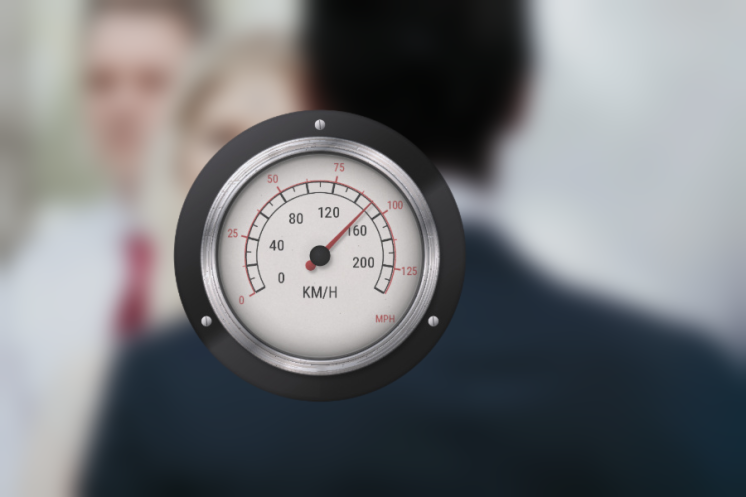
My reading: 150
